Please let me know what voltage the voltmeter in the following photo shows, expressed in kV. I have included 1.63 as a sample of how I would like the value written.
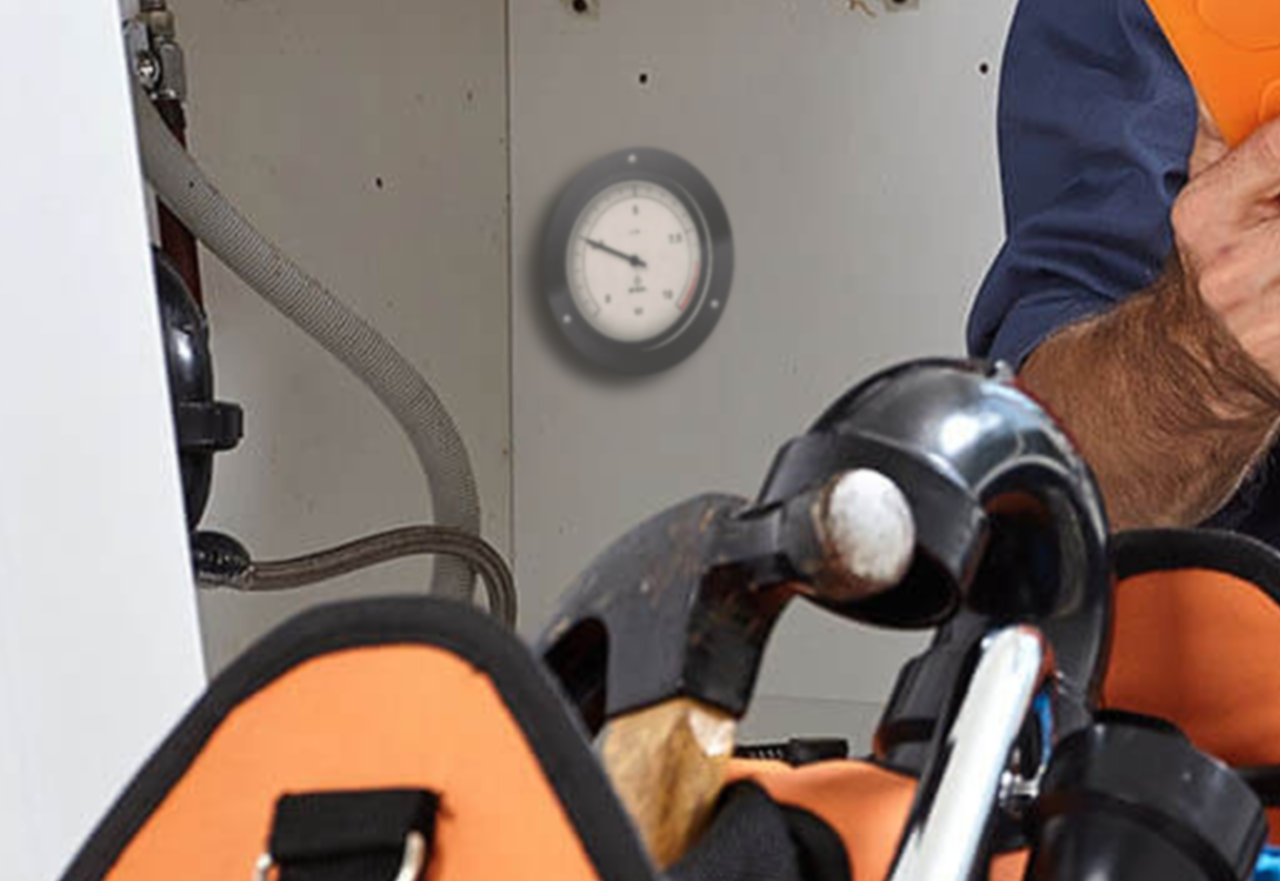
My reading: 2.5
